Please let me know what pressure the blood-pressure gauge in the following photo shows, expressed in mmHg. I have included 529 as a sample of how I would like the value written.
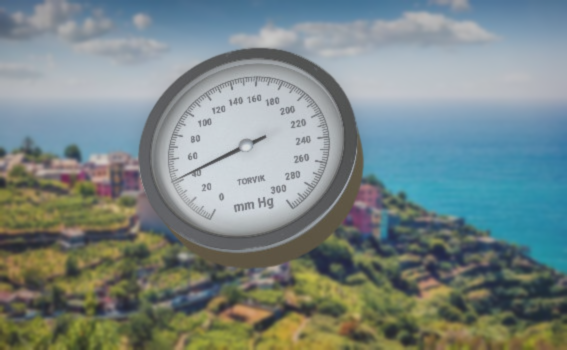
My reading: 40
